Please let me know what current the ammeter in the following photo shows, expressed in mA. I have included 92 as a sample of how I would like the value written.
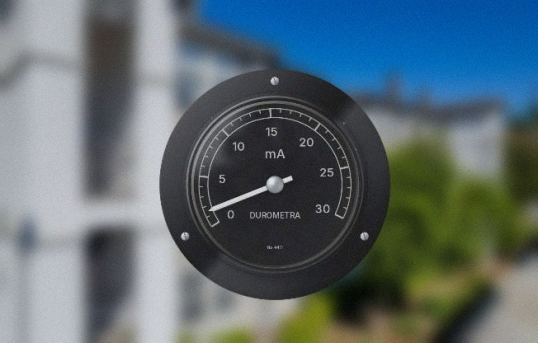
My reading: 1.5
